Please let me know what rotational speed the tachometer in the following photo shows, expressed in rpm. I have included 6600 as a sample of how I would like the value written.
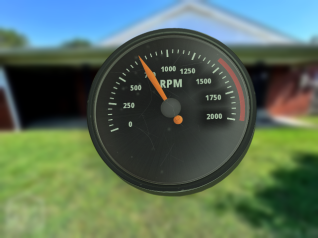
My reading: 750
